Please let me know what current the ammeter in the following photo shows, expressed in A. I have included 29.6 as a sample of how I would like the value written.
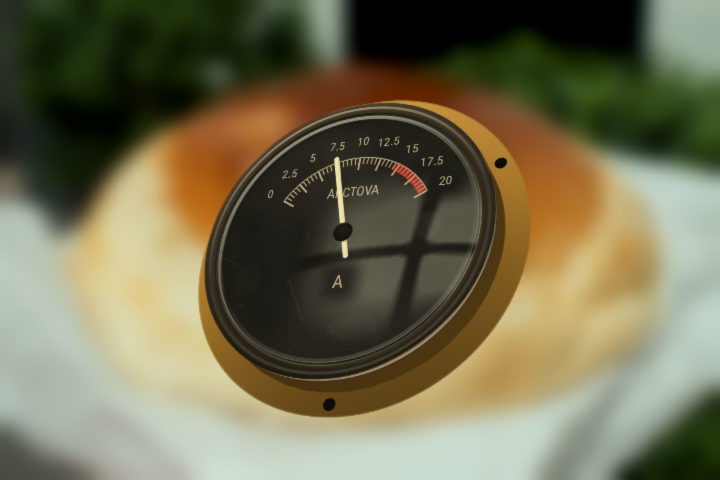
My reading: 7.5
